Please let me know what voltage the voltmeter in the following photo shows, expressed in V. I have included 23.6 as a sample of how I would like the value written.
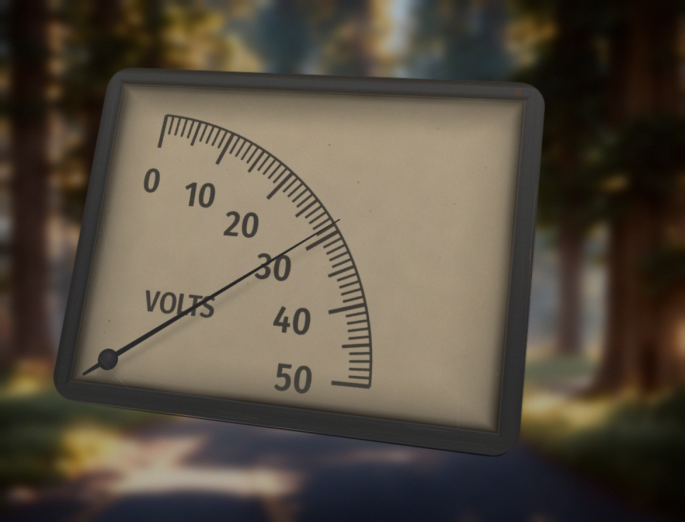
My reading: 29
